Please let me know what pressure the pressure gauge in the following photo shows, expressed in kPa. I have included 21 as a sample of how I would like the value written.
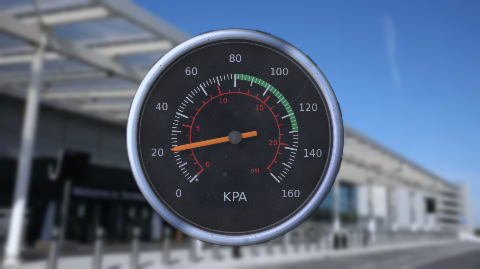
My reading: 20
